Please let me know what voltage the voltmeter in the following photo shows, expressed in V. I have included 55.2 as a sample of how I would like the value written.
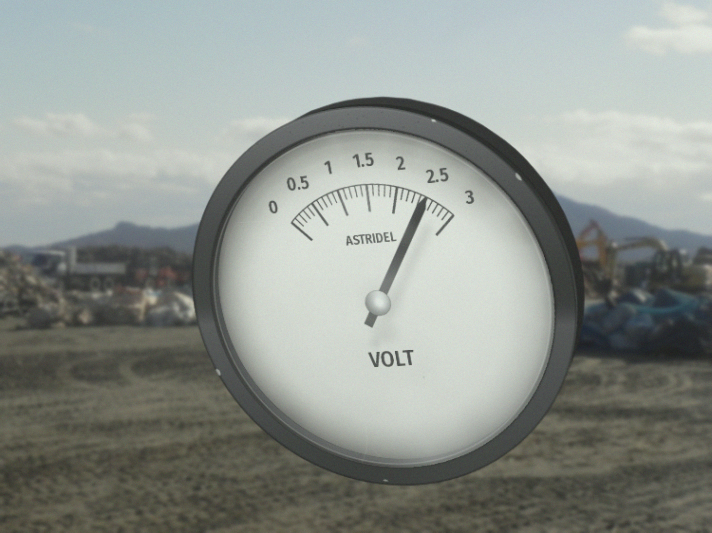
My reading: 2.5
